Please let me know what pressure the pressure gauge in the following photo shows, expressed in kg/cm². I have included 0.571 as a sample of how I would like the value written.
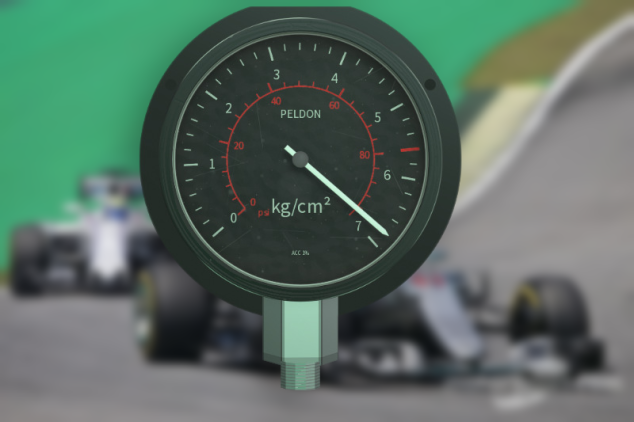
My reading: 6.8
